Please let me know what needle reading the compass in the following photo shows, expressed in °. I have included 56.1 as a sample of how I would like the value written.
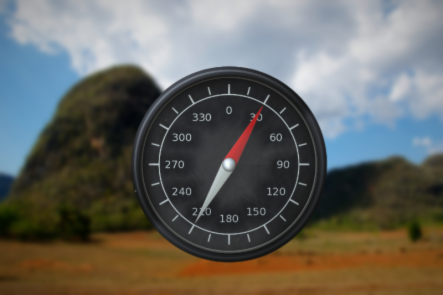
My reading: 30
